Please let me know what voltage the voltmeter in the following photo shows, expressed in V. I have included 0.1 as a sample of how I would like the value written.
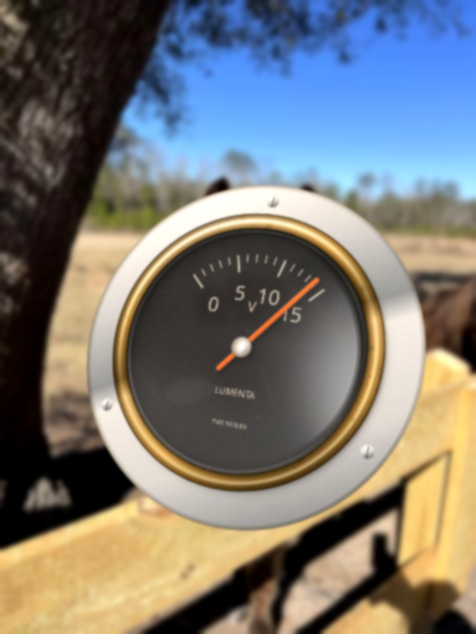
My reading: 14
